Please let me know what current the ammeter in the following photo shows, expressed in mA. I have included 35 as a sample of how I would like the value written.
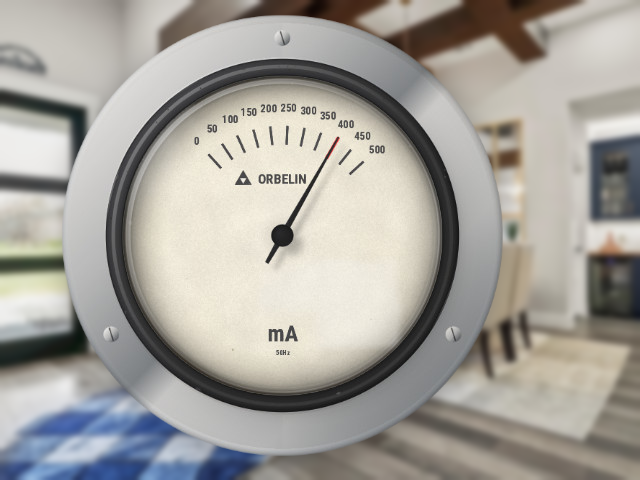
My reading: 400
